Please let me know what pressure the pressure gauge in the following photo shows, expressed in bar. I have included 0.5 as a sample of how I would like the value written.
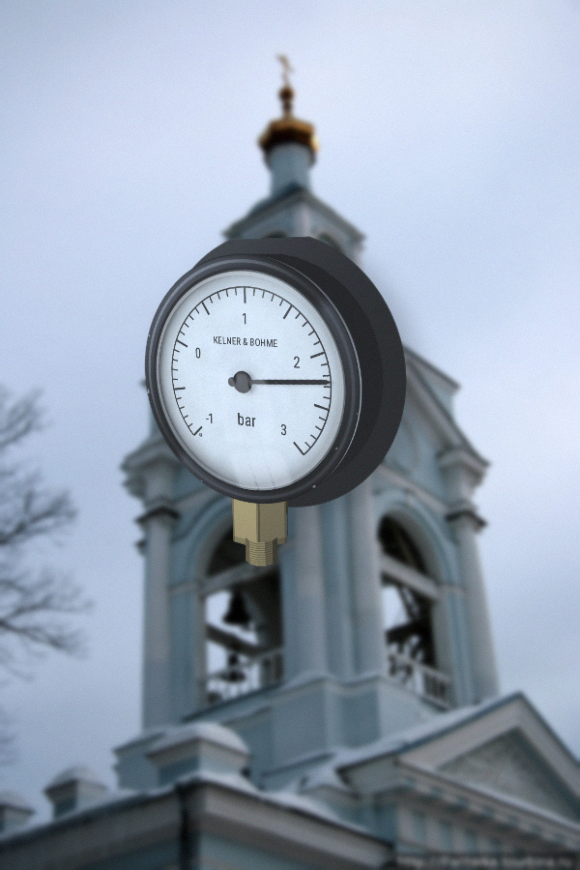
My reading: 2.25
